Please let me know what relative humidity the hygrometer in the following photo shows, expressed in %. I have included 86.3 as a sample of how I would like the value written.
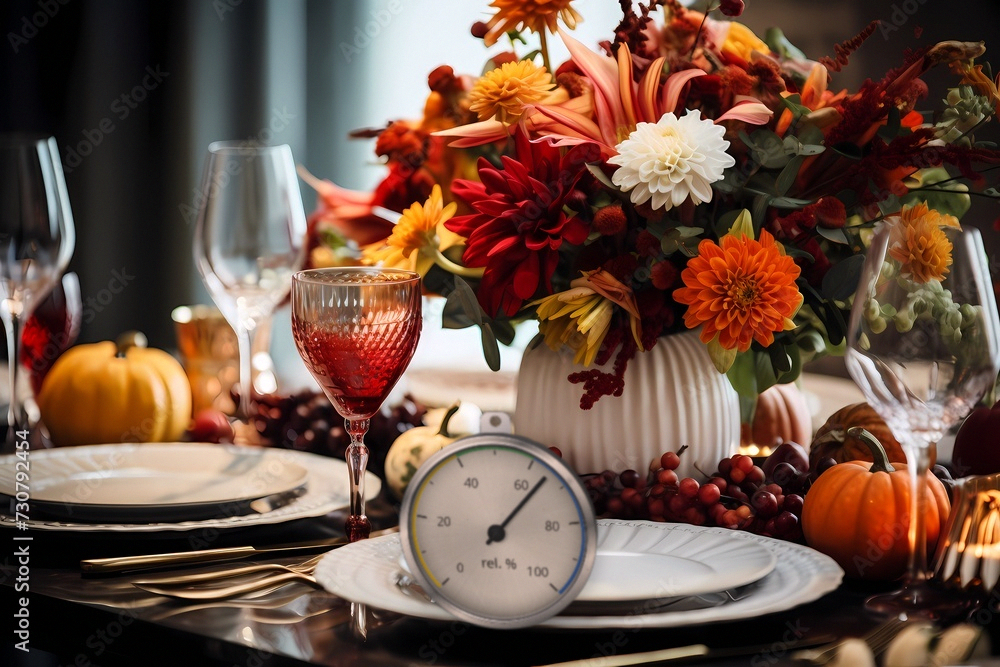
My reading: 65
